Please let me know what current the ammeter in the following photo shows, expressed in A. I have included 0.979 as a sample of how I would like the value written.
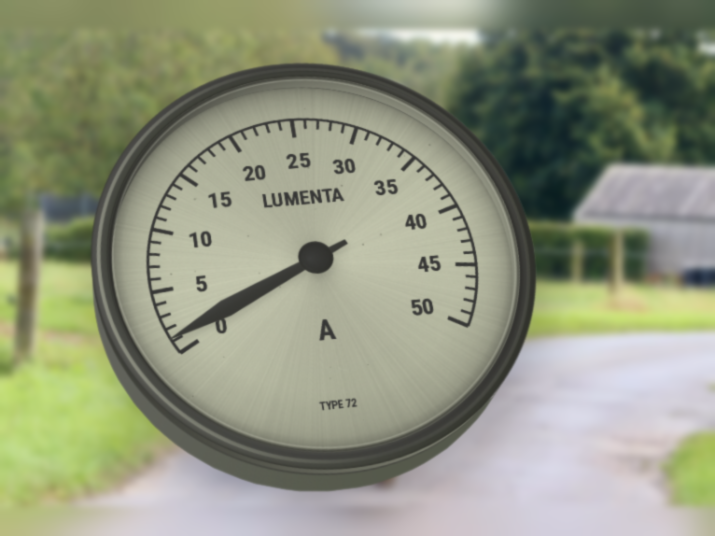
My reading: 1
